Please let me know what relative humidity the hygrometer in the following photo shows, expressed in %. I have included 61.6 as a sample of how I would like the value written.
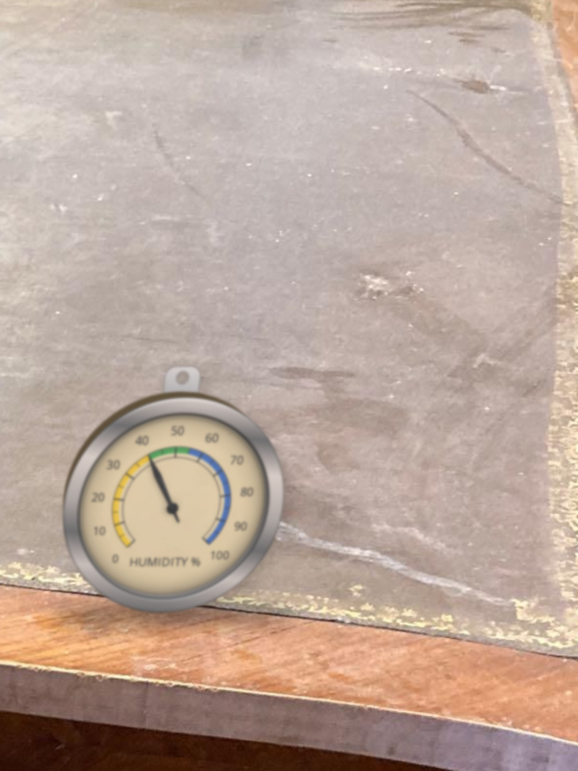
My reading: 40
